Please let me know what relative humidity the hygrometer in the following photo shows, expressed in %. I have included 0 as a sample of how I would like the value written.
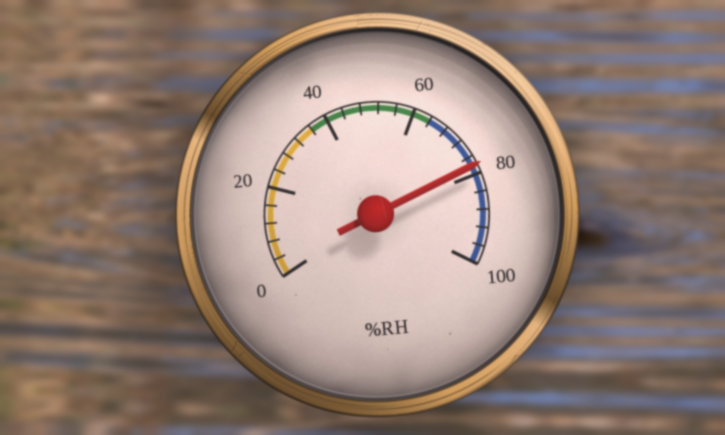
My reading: 78
